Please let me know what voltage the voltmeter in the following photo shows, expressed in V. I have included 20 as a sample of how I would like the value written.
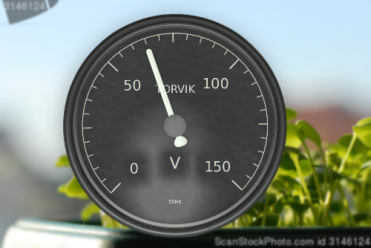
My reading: 65
